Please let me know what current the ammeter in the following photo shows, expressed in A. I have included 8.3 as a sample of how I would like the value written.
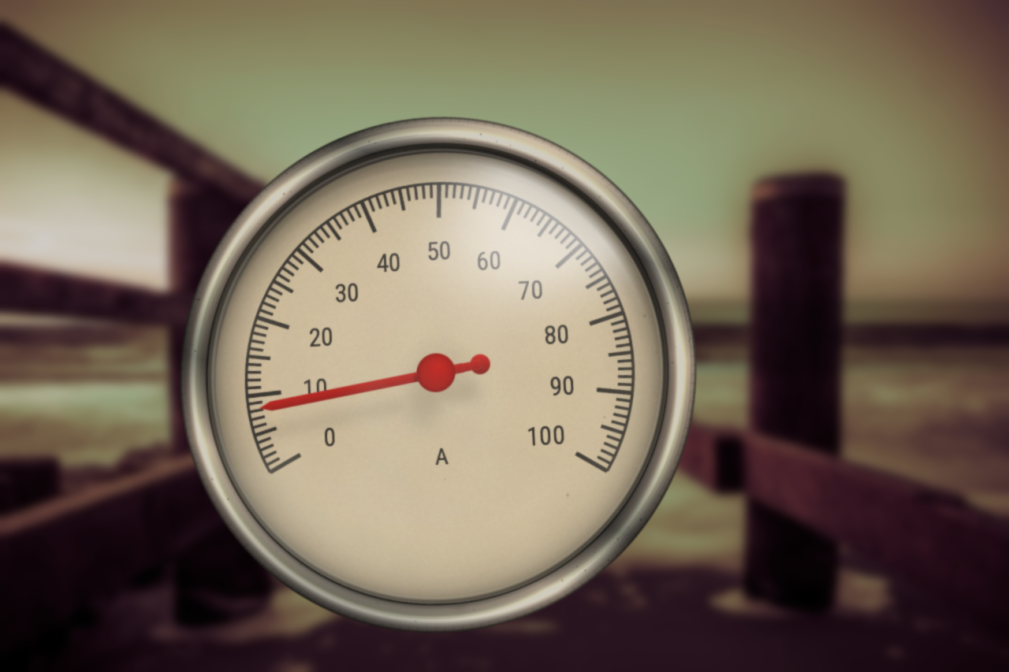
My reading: 8
